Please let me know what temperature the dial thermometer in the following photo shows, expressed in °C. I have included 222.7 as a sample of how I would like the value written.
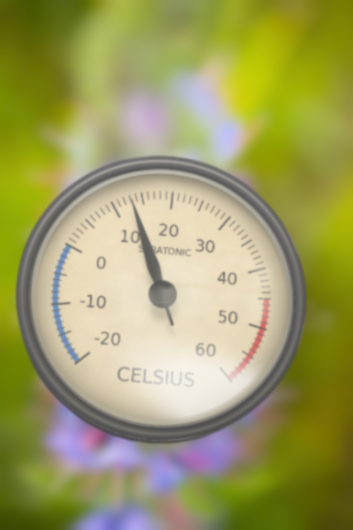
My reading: 13
